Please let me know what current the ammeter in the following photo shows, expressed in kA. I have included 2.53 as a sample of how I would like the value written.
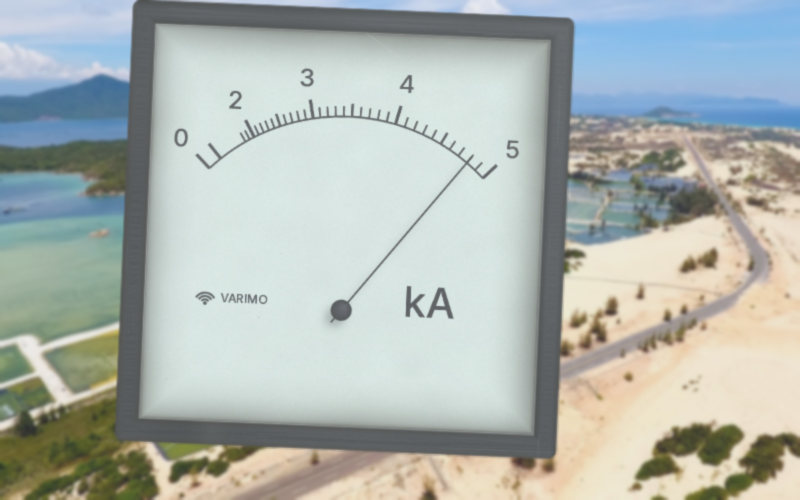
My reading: 4.8
